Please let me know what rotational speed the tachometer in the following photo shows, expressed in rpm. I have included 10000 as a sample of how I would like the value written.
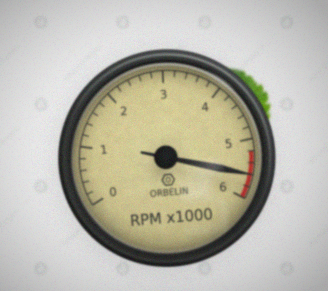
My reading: 5600
